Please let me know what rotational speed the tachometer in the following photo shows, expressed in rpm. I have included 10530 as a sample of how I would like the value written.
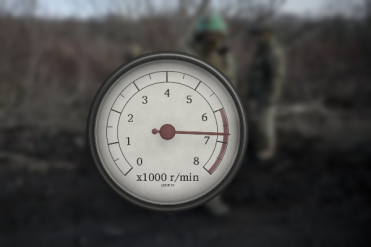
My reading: 6750
